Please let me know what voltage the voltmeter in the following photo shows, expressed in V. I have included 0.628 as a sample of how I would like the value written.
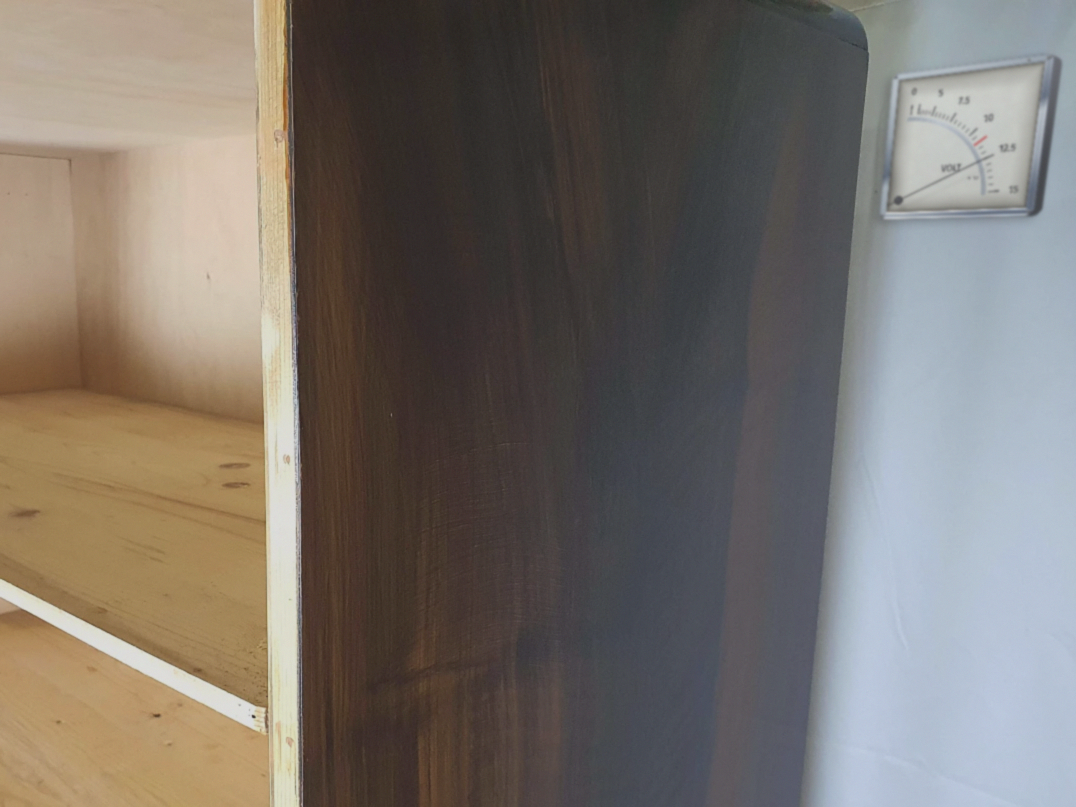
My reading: 12.5
